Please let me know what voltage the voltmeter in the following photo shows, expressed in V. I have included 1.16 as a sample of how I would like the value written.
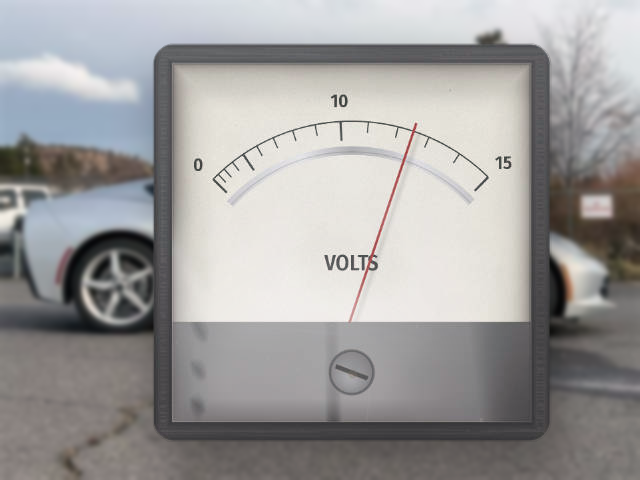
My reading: 12.5
